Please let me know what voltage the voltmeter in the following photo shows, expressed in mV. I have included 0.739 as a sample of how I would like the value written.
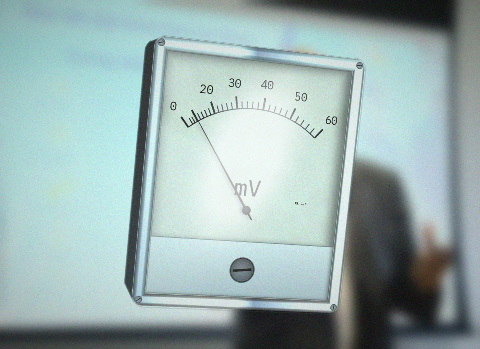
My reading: 10
